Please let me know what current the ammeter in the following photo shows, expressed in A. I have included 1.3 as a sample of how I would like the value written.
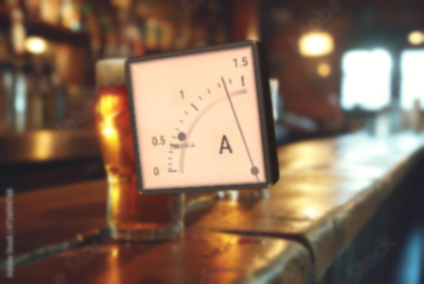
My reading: 1.35
